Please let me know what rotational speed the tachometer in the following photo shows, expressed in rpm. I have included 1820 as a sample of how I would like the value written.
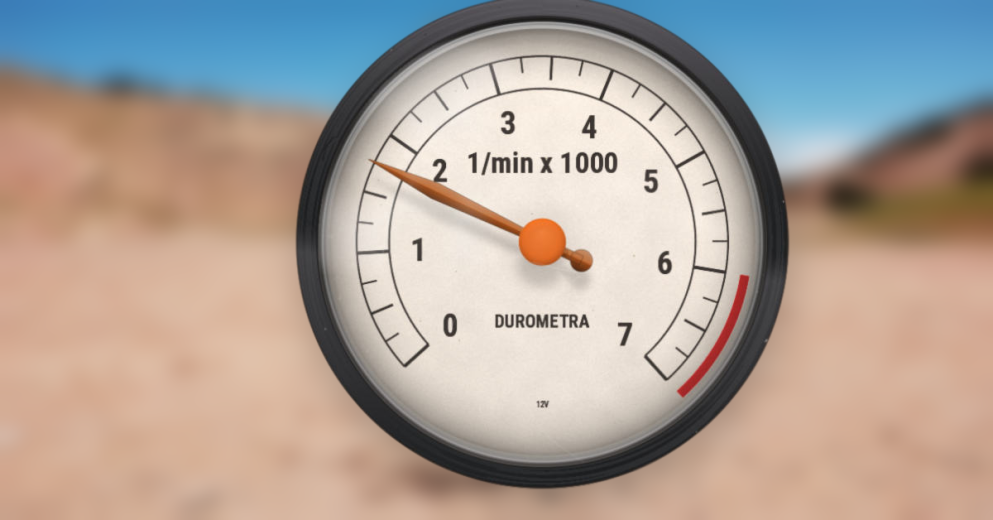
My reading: 1750
